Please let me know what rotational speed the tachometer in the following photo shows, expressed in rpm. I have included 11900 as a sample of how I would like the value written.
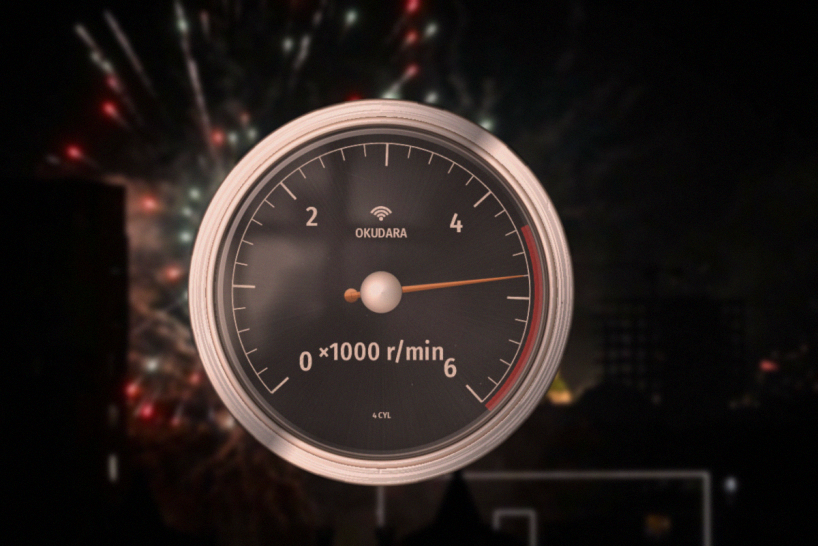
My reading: 4800
